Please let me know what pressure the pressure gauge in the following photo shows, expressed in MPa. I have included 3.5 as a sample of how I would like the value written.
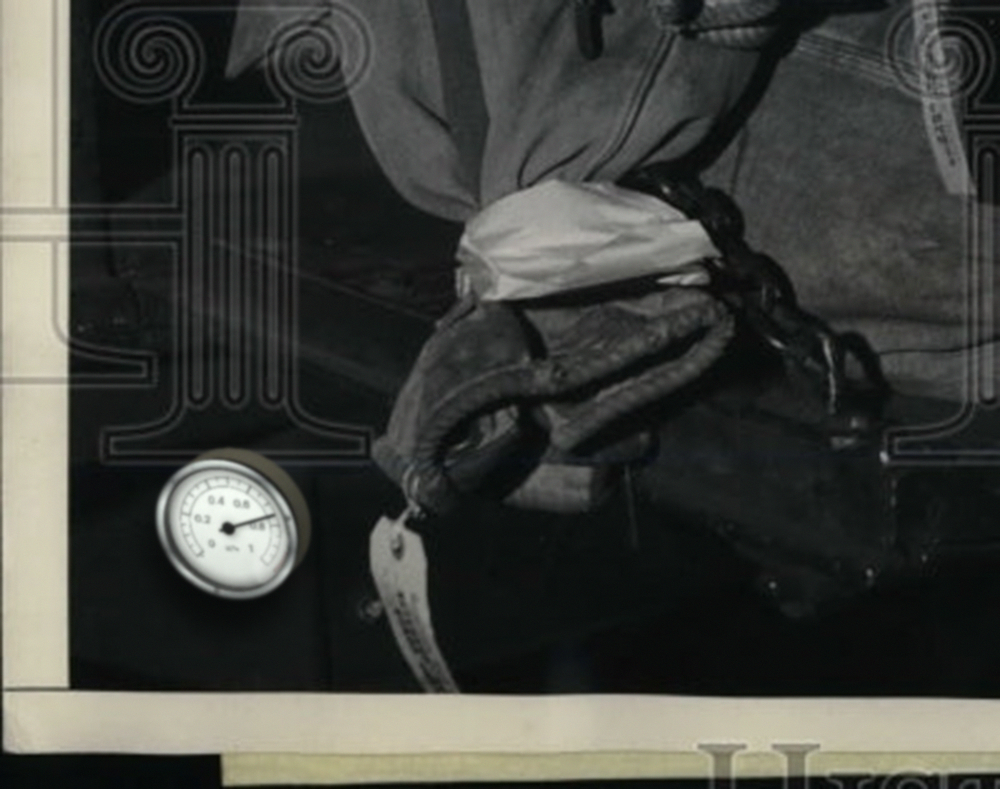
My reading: 0.75
